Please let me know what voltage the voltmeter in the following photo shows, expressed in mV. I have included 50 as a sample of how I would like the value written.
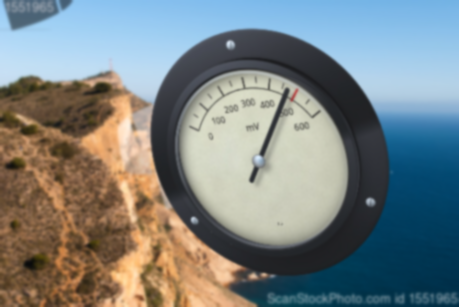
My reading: 475
